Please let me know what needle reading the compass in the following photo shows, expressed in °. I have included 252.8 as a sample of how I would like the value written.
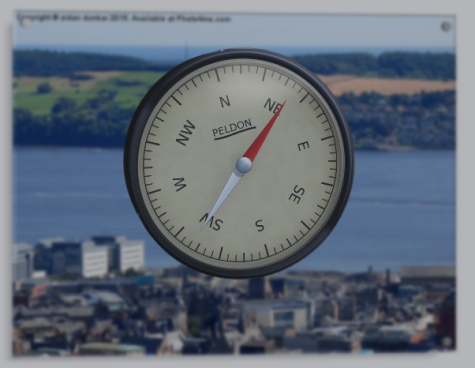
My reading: 50
